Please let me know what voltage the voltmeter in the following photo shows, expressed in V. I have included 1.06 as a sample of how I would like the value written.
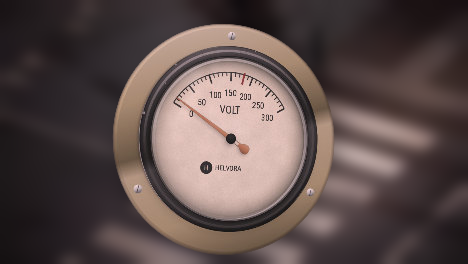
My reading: 10
